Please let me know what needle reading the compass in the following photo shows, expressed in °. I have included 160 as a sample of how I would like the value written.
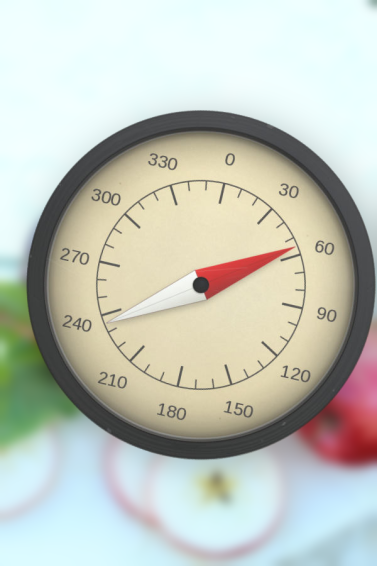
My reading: 55
